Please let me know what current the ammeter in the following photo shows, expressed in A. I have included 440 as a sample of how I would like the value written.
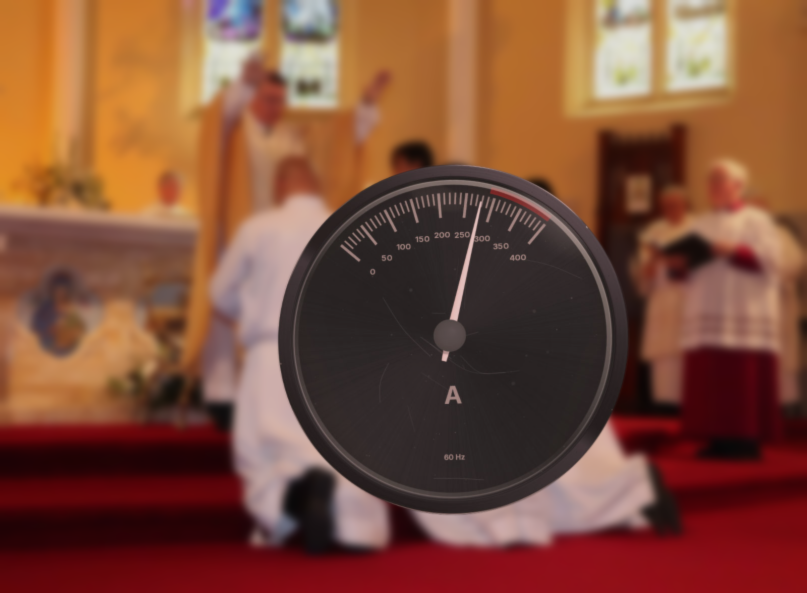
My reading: 280
